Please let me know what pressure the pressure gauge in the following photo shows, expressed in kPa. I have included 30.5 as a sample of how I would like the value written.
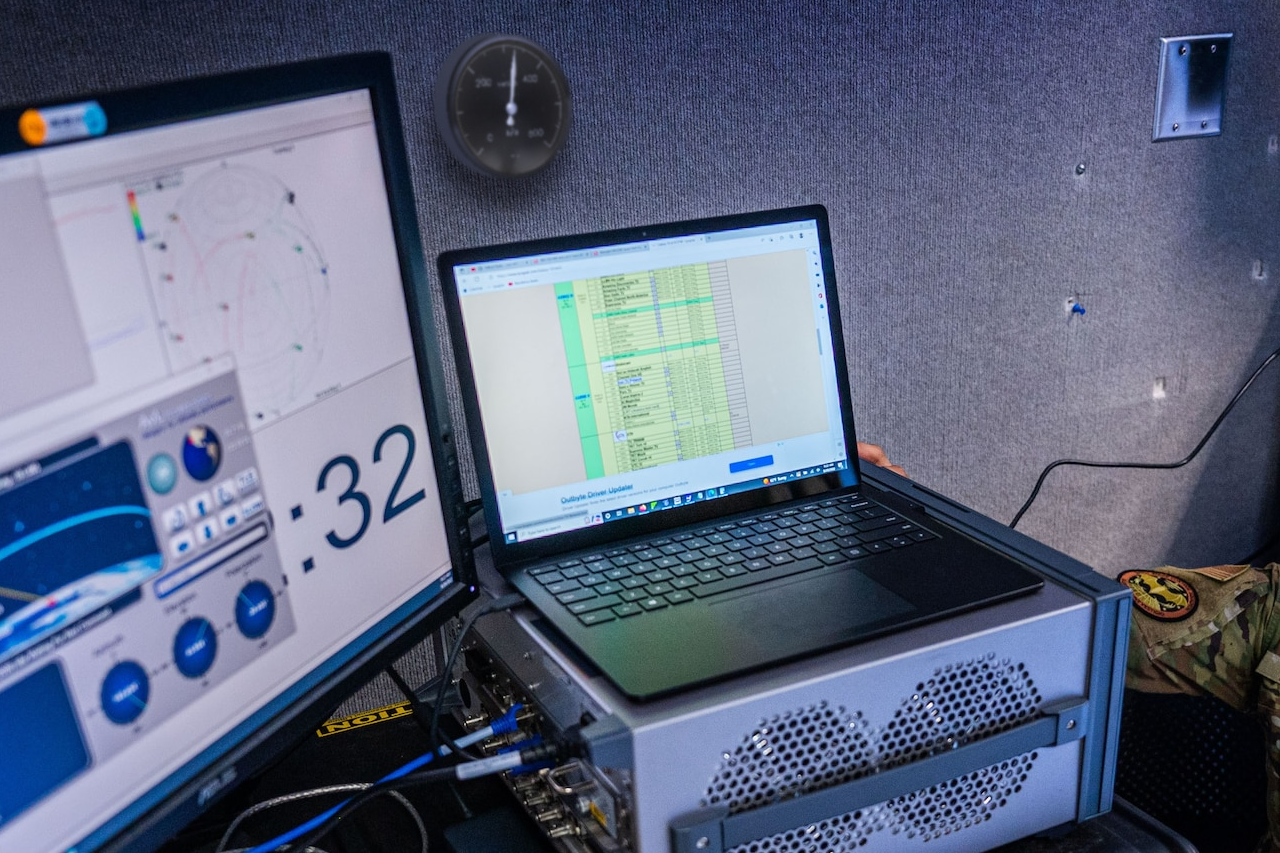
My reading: 325
